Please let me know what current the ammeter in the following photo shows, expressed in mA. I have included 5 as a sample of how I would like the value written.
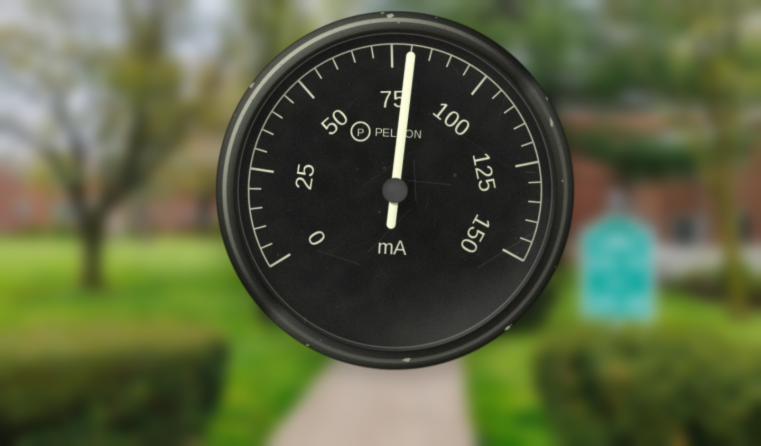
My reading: 80
